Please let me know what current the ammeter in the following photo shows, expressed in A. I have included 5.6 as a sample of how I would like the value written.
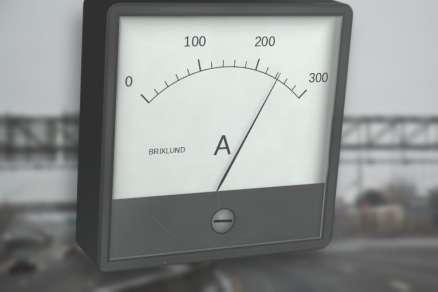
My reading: 240
